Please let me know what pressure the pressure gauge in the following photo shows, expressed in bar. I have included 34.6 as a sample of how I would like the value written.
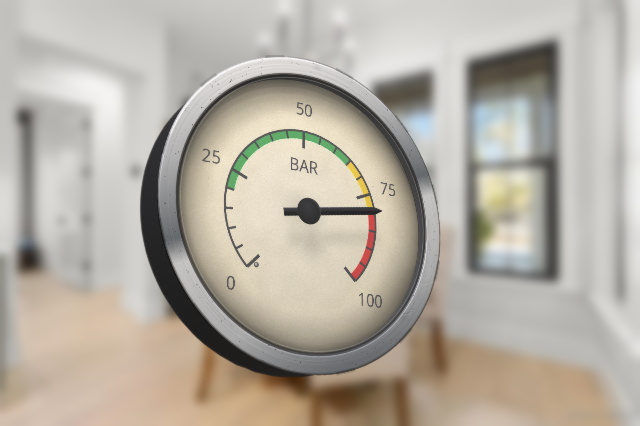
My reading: 80
